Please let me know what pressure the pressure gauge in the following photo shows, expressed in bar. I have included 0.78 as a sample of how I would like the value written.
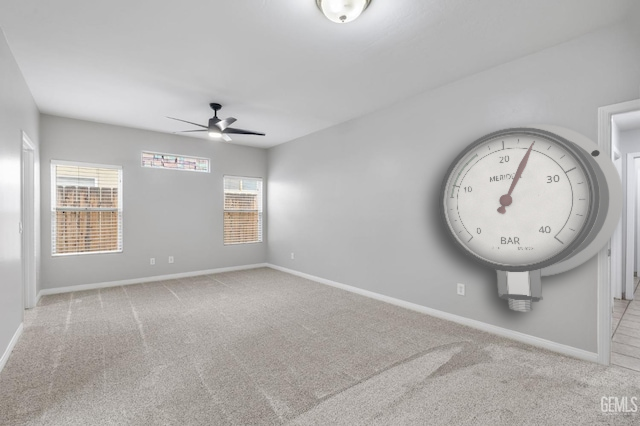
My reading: 24
